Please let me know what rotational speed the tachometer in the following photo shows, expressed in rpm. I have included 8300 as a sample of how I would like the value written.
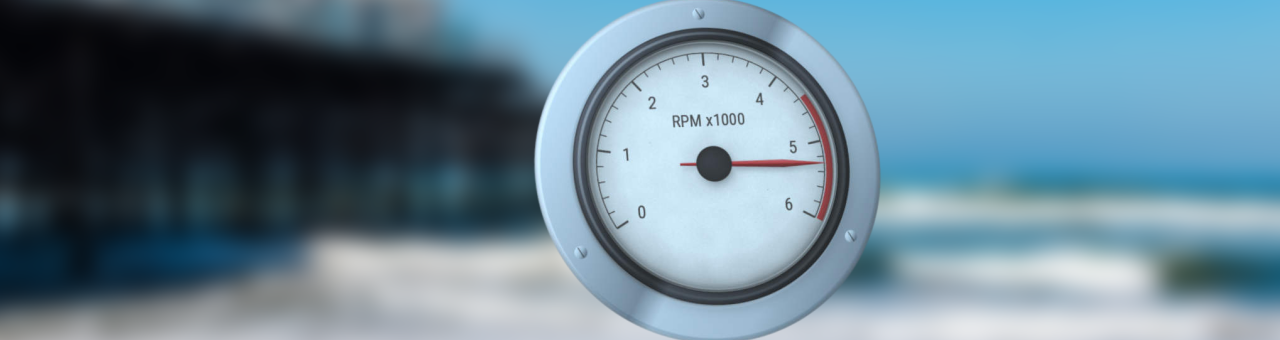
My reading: 5300
